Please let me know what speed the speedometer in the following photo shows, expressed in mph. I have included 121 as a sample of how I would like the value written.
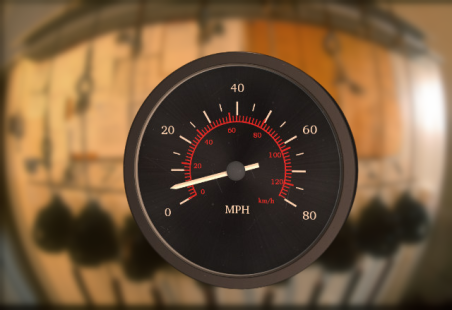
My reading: 5
